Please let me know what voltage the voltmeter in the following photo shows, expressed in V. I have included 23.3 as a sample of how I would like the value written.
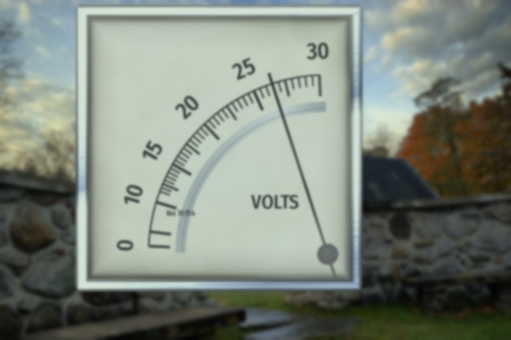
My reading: 26.5
